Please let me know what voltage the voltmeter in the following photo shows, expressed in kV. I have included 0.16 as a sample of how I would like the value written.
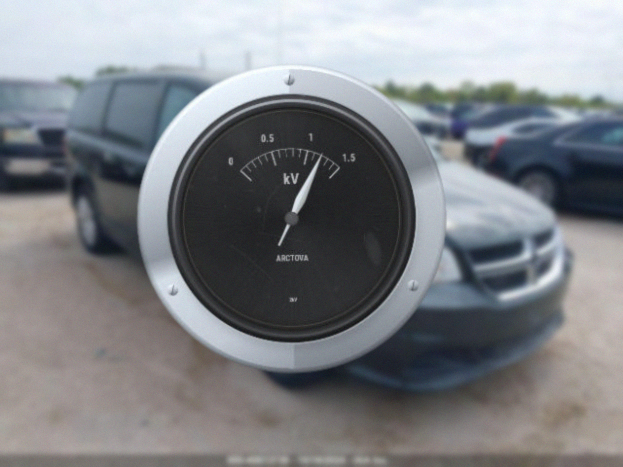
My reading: 1.2
